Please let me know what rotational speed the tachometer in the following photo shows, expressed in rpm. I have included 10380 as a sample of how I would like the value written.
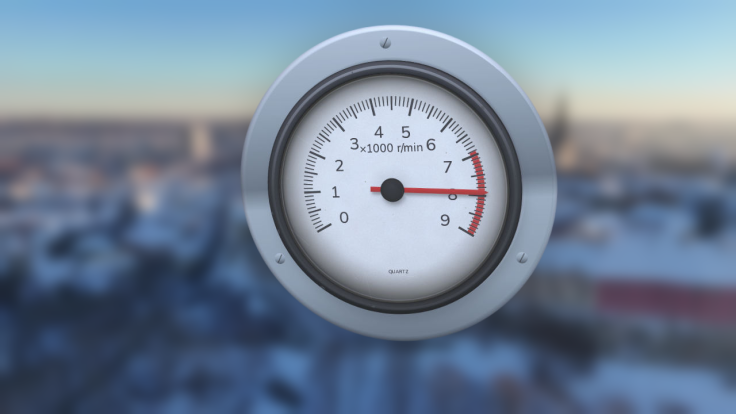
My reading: 7900
